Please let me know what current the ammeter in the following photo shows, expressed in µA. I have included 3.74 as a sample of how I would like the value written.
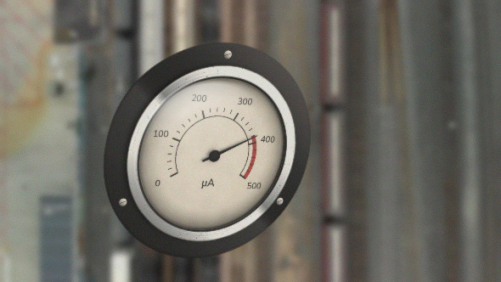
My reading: 380
